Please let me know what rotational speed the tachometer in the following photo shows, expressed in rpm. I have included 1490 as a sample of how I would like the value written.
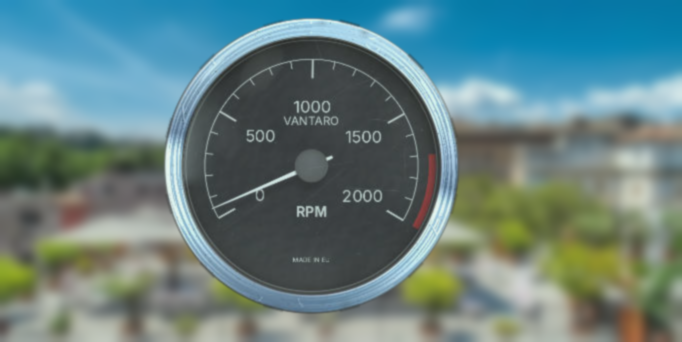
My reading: 50
